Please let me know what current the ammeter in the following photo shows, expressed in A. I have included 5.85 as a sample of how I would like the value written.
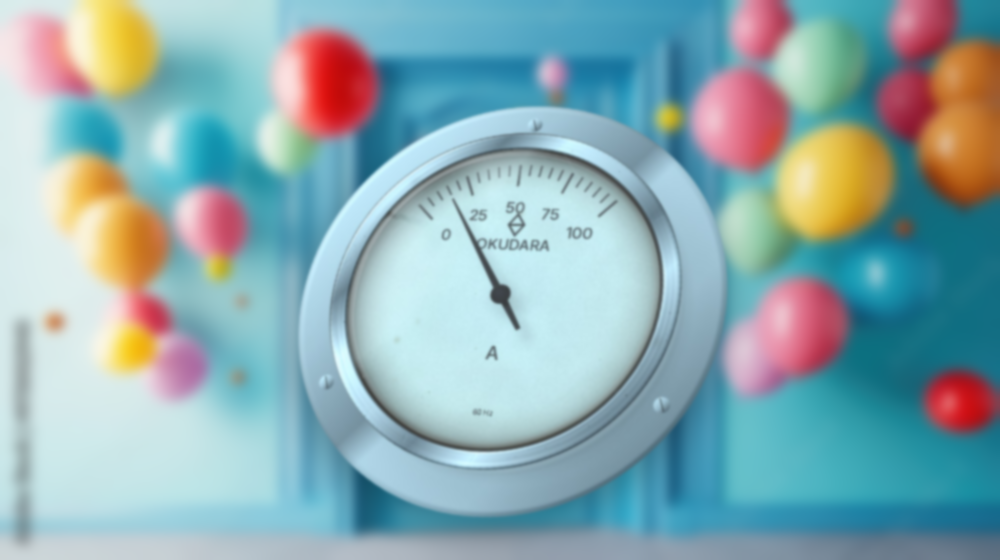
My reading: 15
